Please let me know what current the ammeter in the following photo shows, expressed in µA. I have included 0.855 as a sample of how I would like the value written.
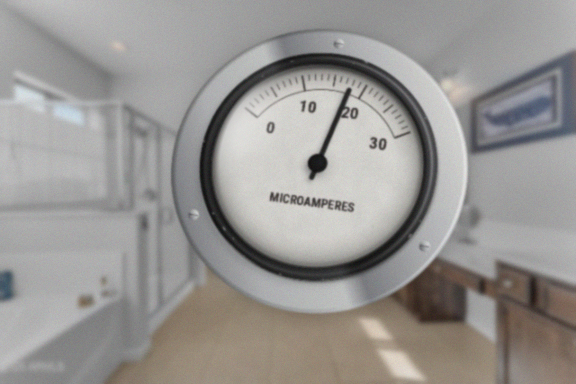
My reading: 18
